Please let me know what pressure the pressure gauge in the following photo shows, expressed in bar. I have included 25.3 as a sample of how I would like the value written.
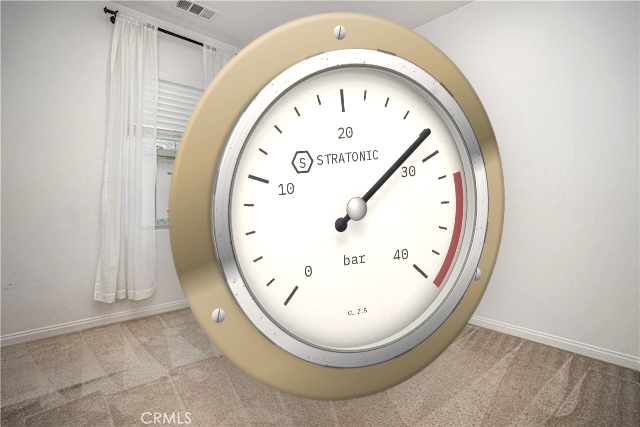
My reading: 28
